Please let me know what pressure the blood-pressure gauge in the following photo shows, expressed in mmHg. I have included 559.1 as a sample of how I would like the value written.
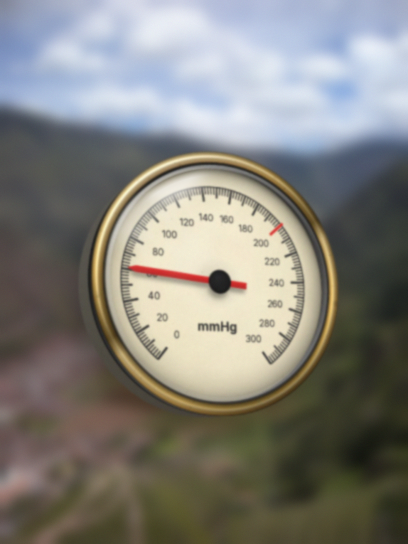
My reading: 60
